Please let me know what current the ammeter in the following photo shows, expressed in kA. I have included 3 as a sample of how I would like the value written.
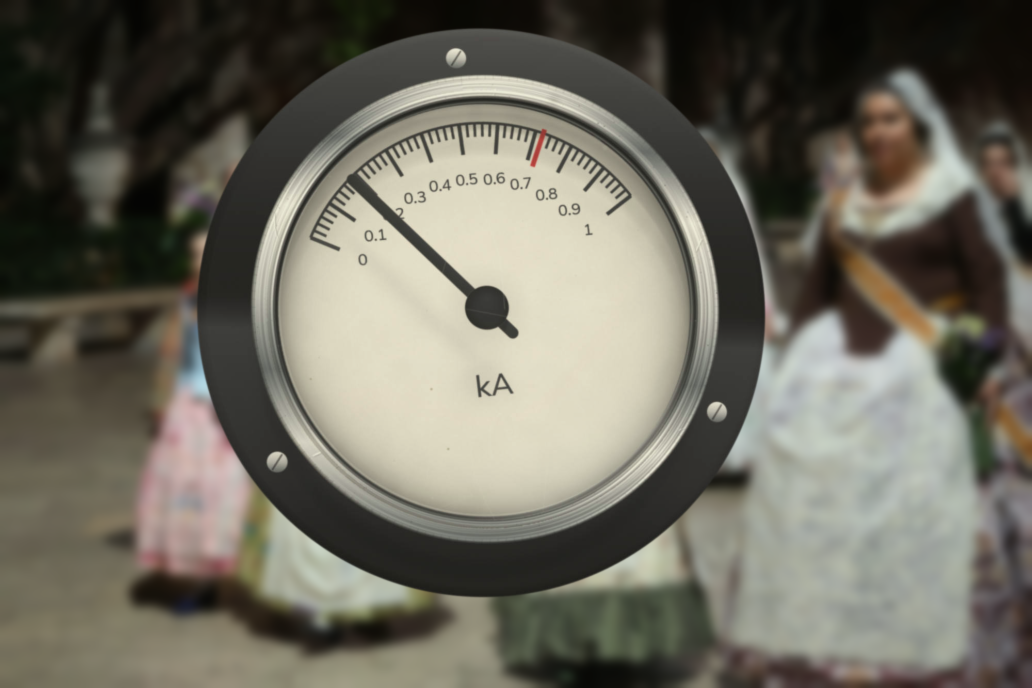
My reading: 0.18
